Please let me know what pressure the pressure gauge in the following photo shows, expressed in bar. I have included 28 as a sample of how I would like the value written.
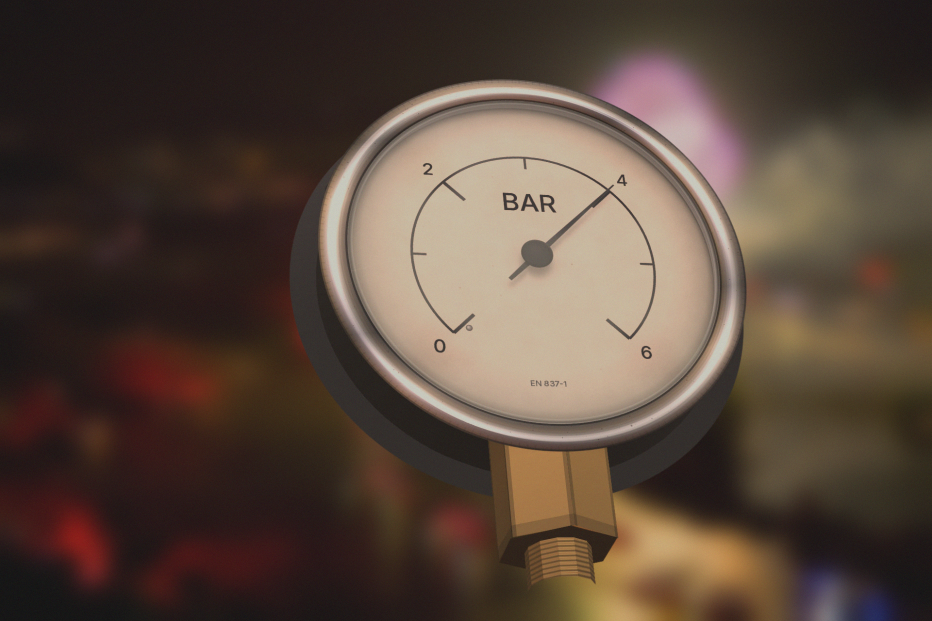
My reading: 4
